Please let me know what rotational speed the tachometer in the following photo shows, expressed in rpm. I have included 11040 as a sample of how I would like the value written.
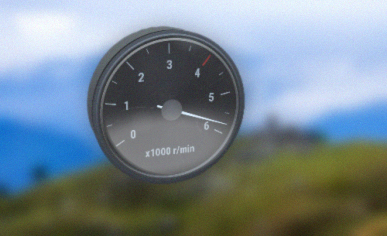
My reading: 5750
